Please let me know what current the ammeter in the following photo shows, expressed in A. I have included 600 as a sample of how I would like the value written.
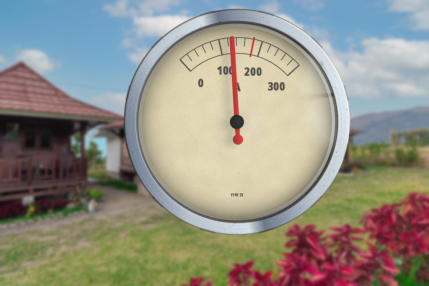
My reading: 130
